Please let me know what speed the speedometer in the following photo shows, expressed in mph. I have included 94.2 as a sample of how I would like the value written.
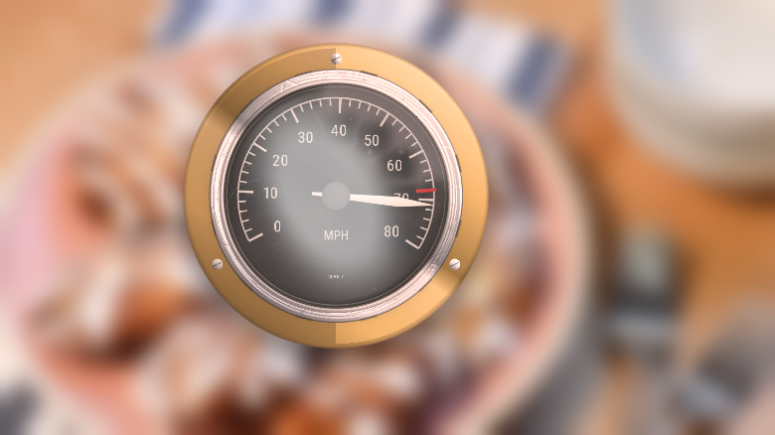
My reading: 71
